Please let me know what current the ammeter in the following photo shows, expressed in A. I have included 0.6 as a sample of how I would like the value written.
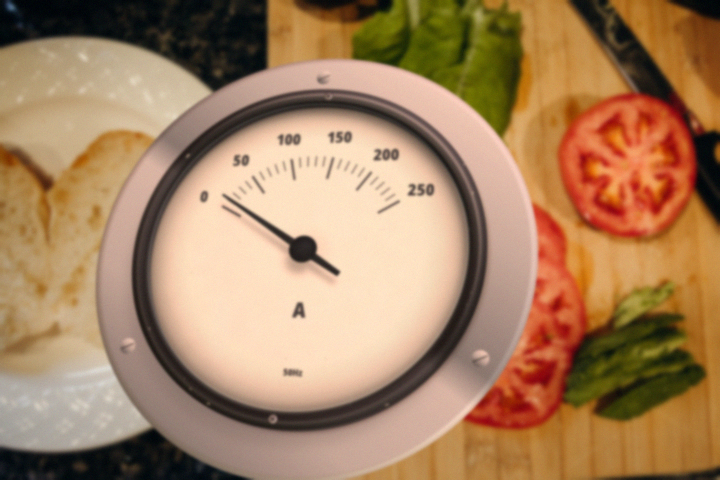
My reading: 10
